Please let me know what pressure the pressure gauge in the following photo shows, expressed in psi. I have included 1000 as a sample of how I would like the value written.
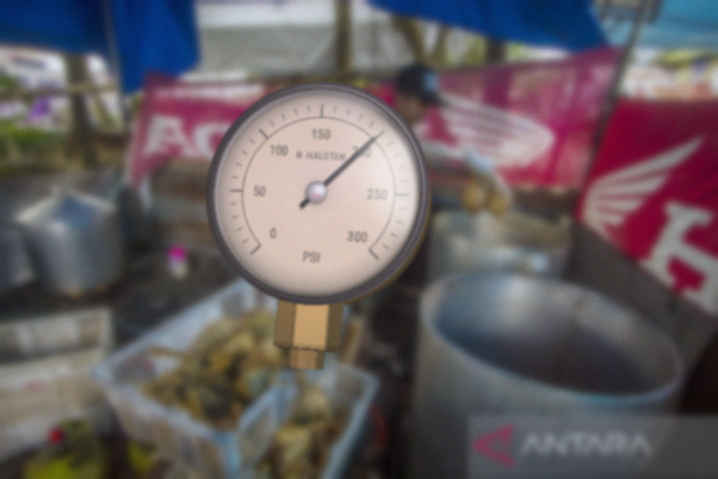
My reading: 200
